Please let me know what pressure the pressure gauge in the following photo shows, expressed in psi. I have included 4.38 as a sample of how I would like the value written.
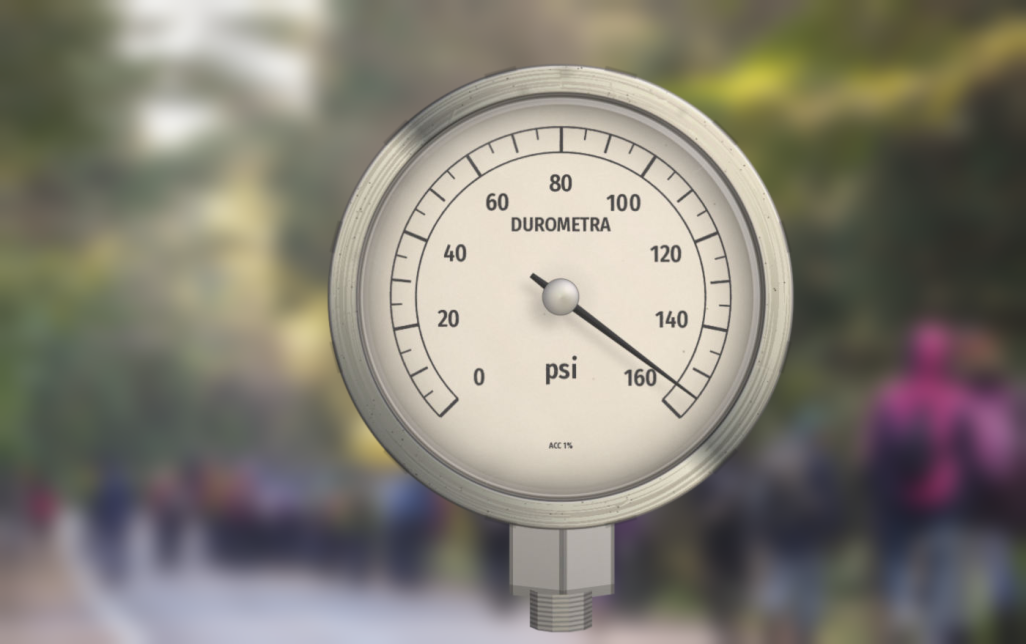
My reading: 155
